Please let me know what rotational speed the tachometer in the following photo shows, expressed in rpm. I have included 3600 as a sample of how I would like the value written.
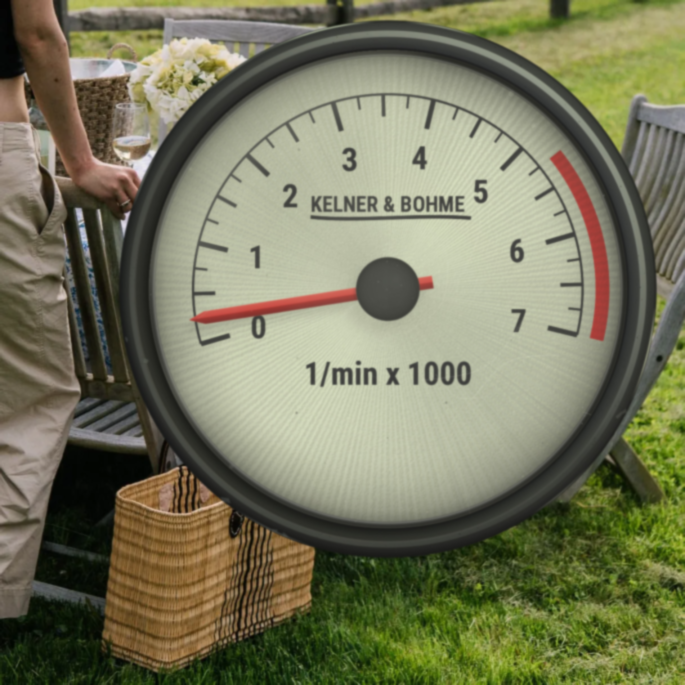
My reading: 250
